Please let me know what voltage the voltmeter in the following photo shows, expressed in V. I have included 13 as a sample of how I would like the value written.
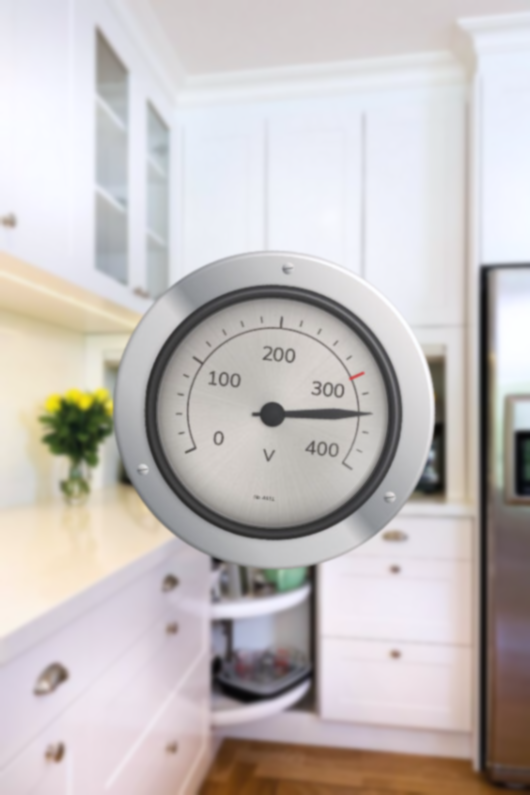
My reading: 340
